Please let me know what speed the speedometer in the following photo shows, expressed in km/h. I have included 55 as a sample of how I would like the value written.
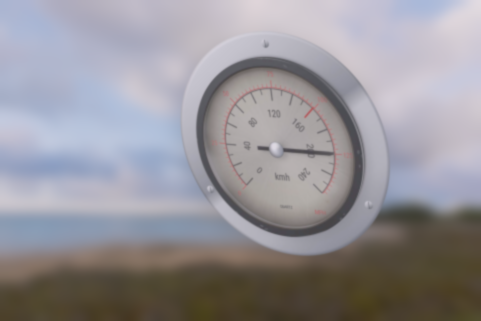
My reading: 200
